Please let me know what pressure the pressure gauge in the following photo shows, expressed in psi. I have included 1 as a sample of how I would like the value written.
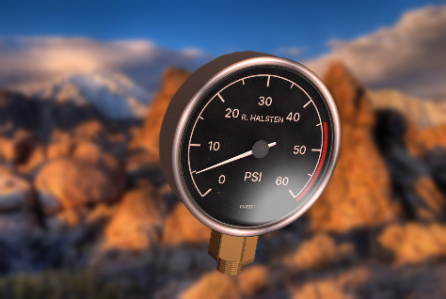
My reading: 5
